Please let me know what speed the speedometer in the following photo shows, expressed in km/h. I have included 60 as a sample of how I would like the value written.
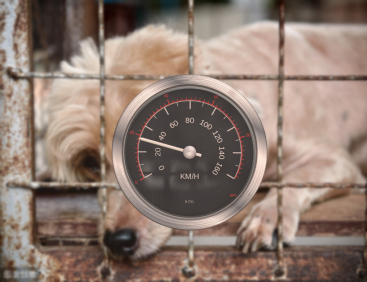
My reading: 30
